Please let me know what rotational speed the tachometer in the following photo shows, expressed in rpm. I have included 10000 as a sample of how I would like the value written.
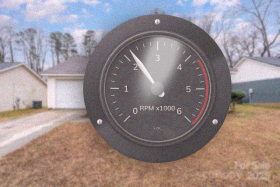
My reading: 2200
